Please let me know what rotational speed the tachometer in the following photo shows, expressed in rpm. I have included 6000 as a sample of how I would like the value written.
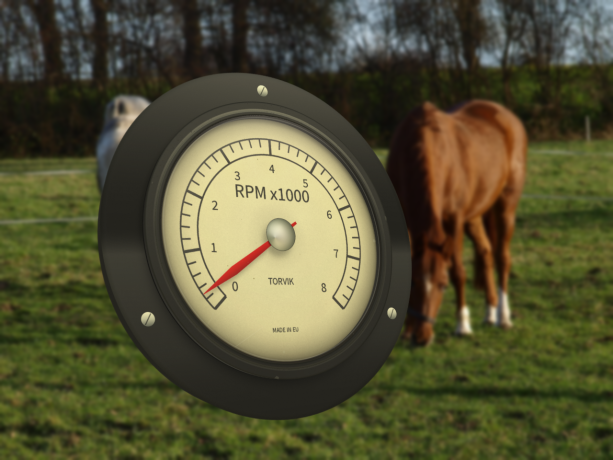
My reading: 300
